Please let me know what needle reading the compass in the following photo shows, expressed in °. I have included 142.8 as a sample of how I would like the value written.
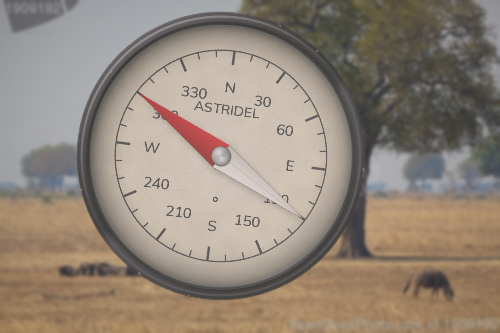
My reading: 300
